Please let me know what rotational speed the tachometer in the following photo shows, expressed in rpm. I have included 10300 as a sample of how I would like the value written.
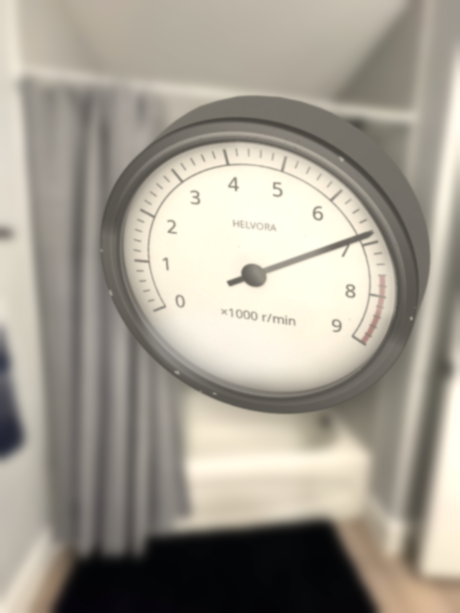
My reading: 6800
